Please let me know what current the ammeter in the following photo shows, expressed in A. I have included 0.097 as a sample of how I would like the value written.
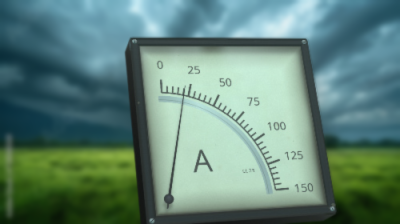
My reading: 20
